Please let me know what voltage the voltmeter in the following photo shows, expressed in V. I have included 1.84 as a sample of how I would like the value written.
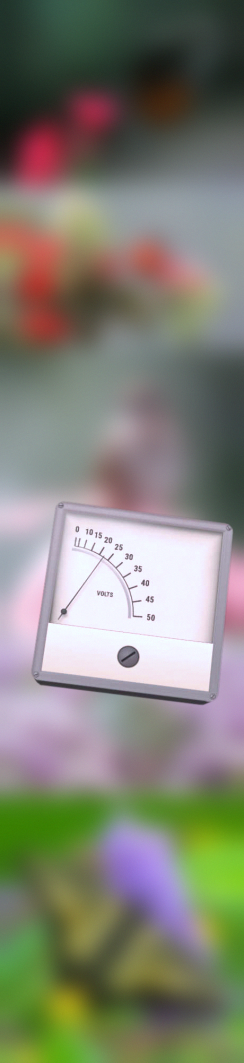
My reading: 22.5
